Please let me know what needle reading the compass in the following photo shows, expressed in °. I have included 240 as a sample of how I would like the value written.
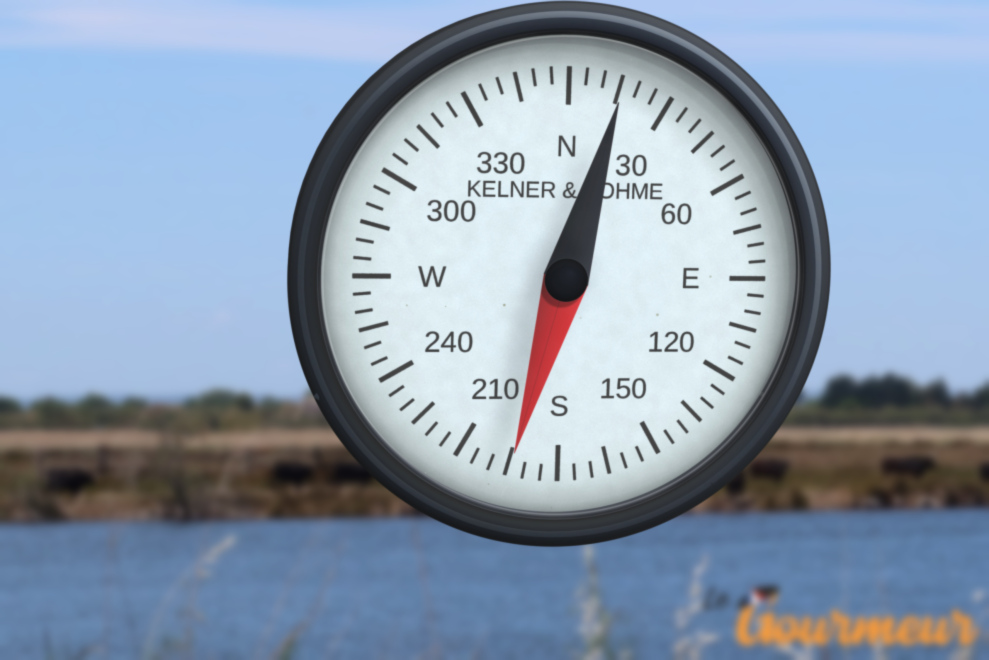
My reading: 195
